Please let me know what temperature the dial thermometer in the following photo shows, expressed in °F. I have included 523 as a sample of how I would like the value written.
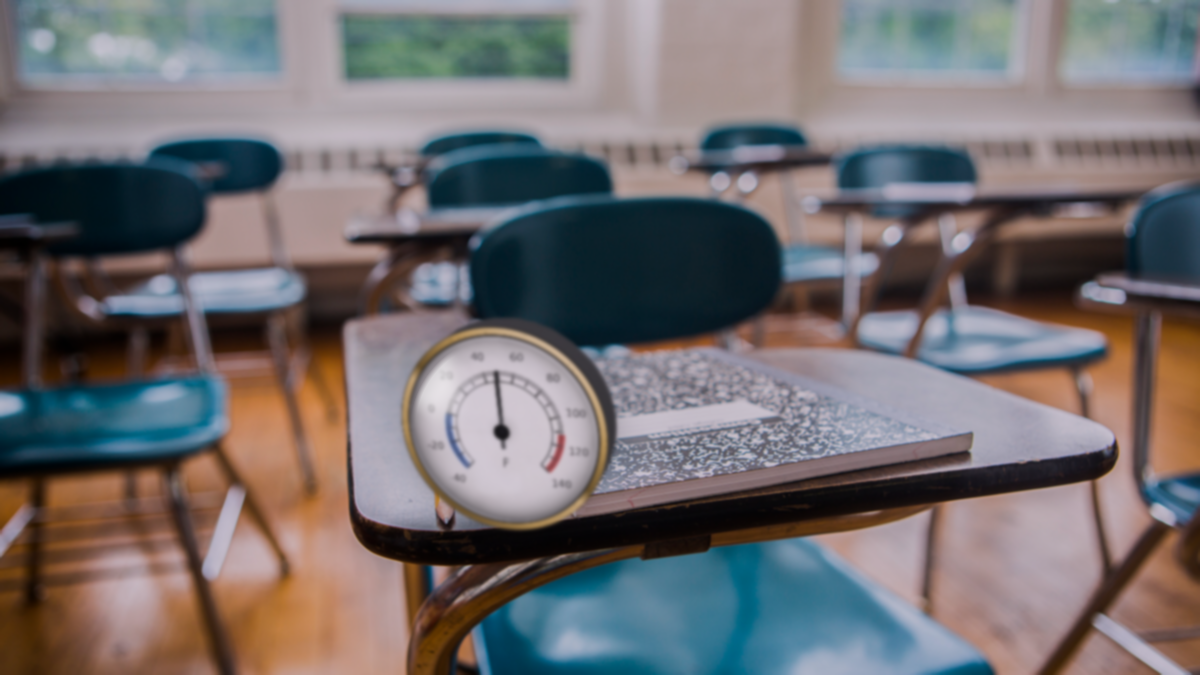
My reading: 50
